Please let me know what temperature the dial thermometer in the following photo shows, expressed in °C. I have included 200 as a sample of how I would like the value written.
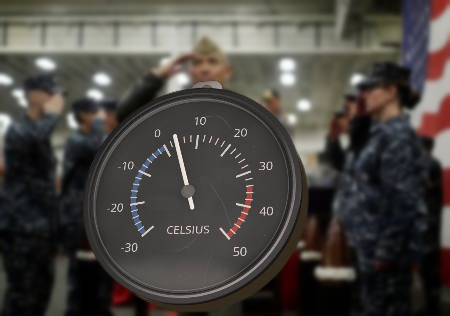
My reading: 4
